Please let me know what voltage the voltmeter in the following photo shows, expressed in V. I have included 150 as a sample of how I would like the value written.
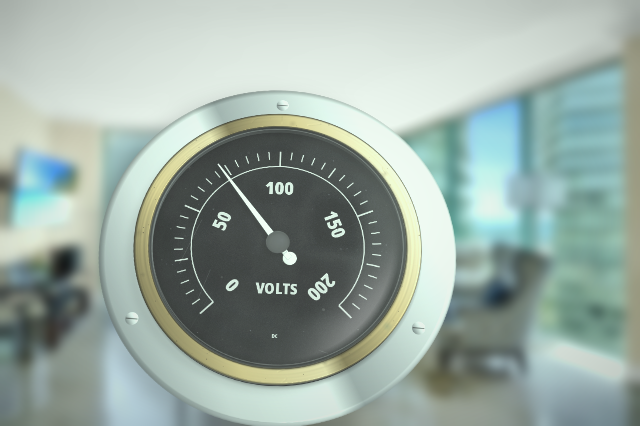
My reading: 72.5
